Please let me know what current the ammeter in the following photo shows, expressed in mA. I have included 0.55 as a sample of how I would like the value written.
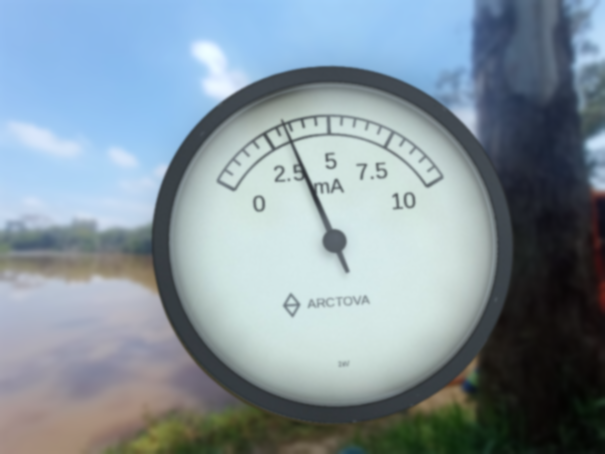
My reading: 3.25
